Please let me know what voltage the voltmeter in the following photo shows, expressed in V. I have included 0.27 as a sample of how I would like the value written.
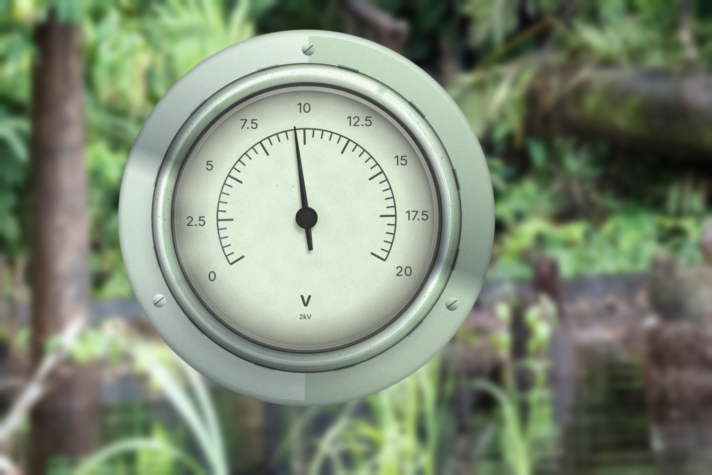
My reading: 9.5
